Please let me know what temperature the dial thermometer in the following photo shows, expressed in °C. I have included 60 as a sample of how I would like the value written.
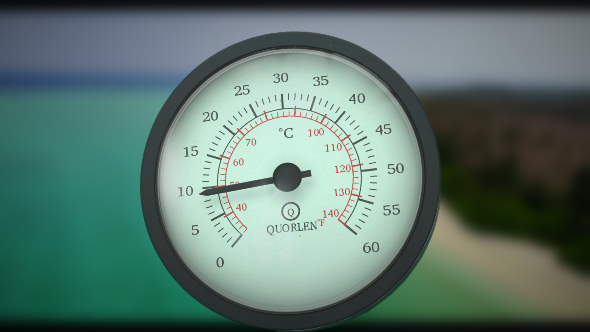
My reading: 9
